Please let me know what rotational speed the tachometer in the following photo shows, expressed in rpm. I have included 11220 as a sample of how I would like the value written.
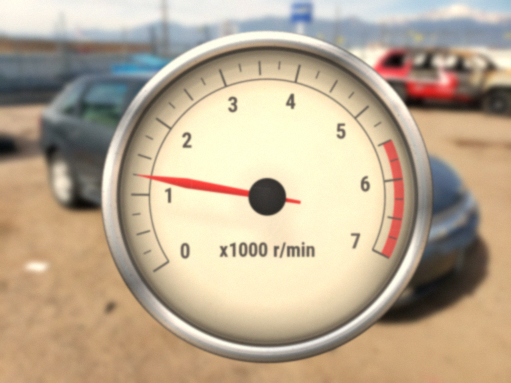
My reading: 1250
